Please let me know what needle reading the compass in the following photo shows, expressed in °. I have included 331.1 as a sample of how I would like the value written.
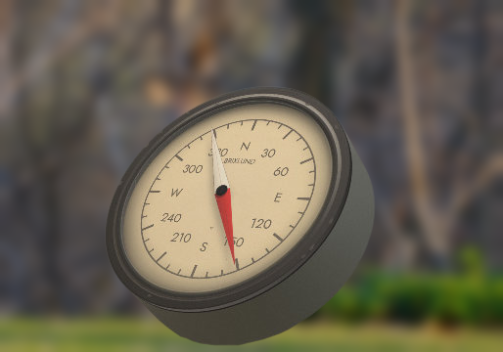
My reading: 150
